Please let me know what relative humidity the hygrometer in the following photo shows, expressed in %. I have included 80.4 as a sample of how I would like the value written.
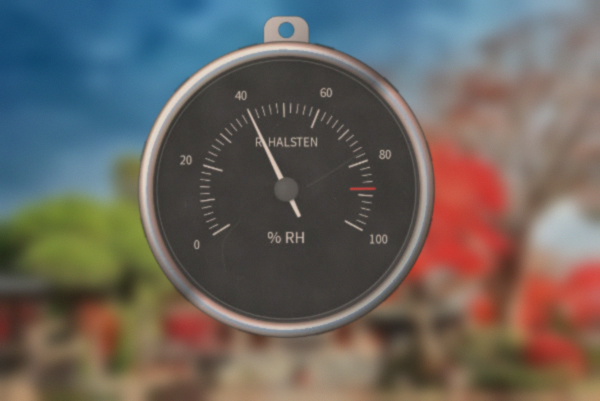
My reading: 40
